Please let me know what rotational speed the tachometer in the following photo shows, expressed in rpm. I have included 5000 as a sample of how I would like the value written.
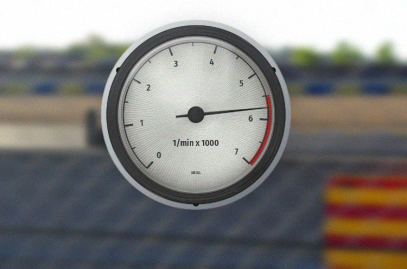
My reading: 5750
